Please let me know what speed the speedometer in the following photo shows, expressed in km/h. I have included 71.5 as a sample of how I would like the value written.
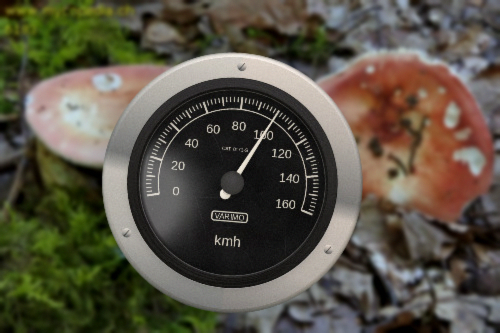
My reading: 100
